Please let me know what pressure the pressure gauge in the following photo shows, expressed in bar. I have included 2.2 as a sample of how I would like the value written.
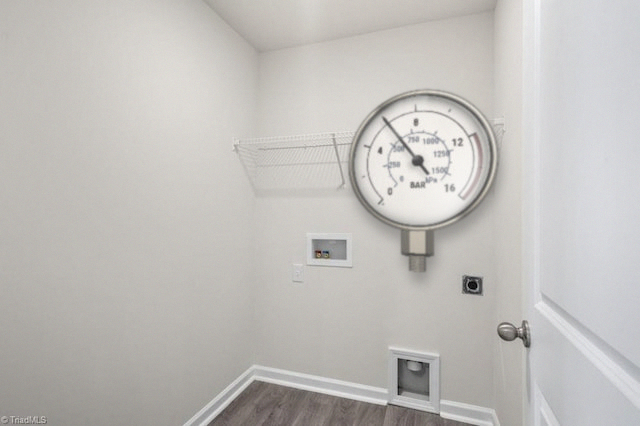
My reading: 6
